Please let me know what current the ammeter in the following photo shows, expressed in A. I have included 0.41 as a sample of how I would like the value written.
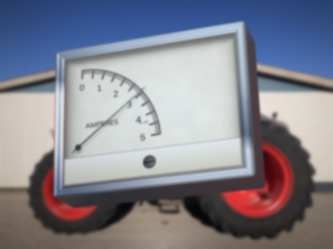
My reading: 3
